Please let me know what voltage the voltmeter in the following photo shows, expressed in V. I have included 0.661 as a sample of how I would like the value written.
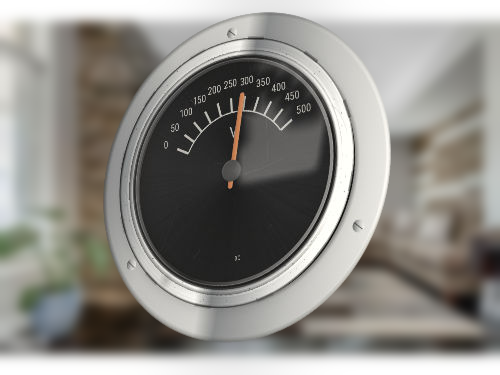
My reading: 300
